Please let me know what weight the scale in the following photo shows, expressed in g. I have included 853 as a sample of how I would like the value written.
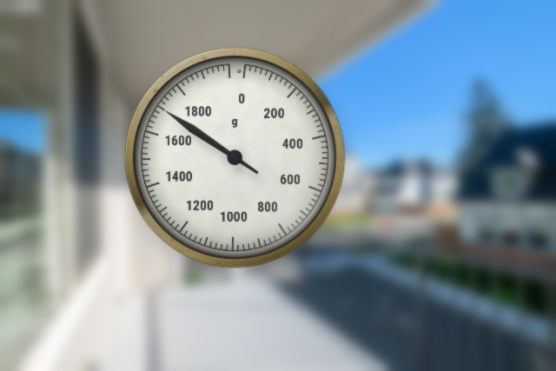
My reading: 1700
